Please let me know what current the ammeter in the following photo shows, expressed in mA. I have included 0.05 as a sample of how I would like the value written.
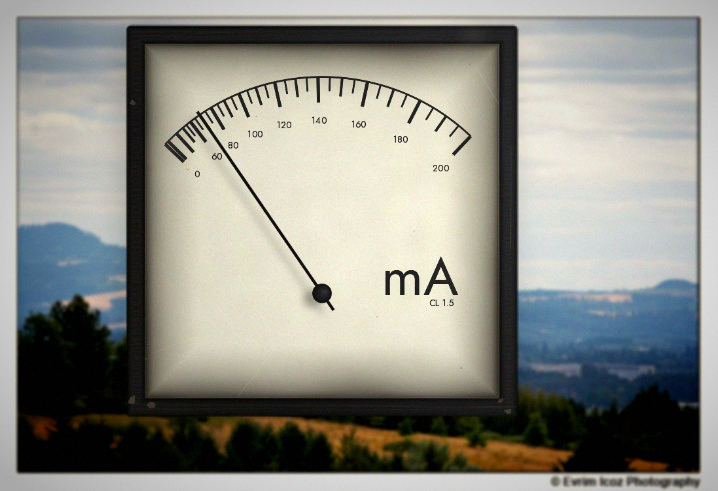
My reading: 70
